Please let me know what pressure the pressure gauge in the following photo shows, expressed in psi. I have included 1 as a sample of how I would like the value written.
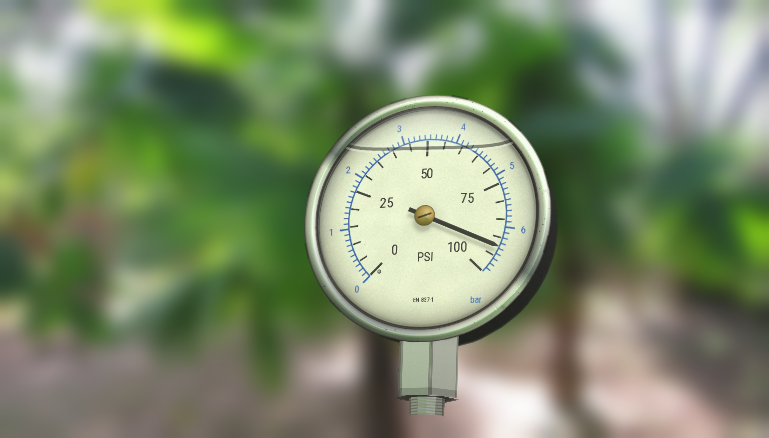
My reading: 92.5
